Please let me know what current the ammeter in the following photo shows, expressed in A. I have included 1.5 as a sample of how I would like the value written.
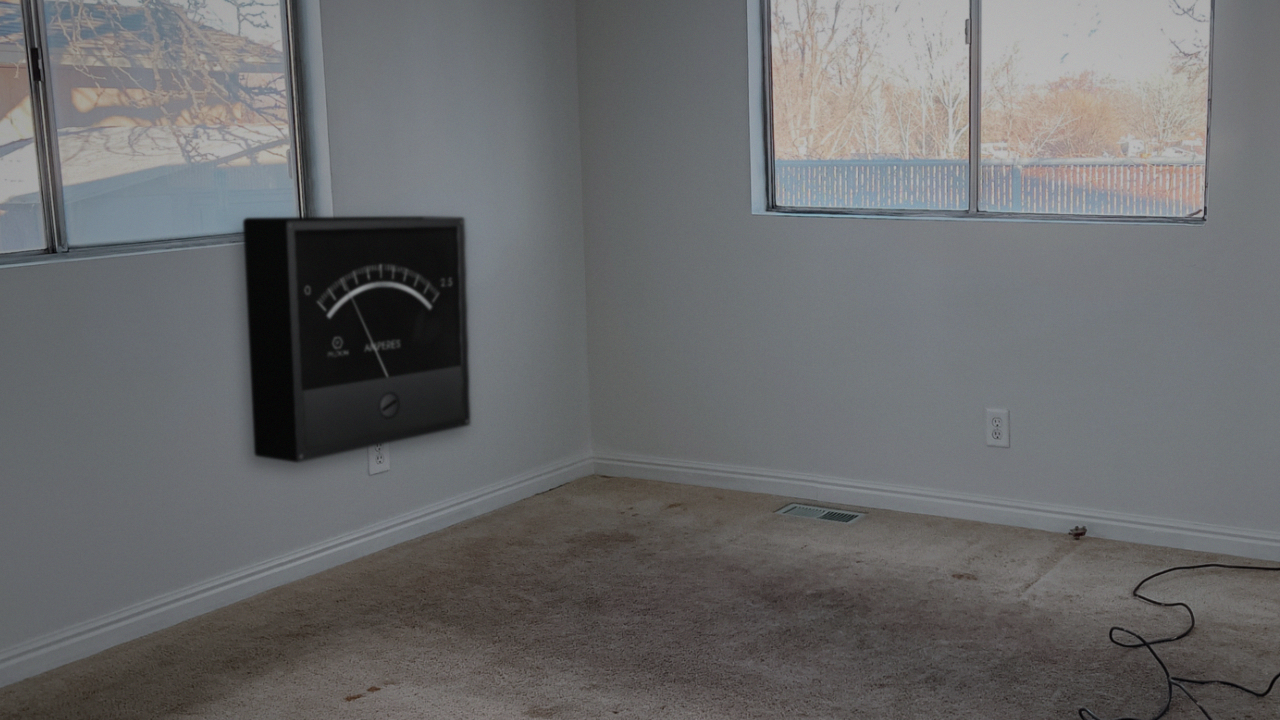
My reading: 0.5
